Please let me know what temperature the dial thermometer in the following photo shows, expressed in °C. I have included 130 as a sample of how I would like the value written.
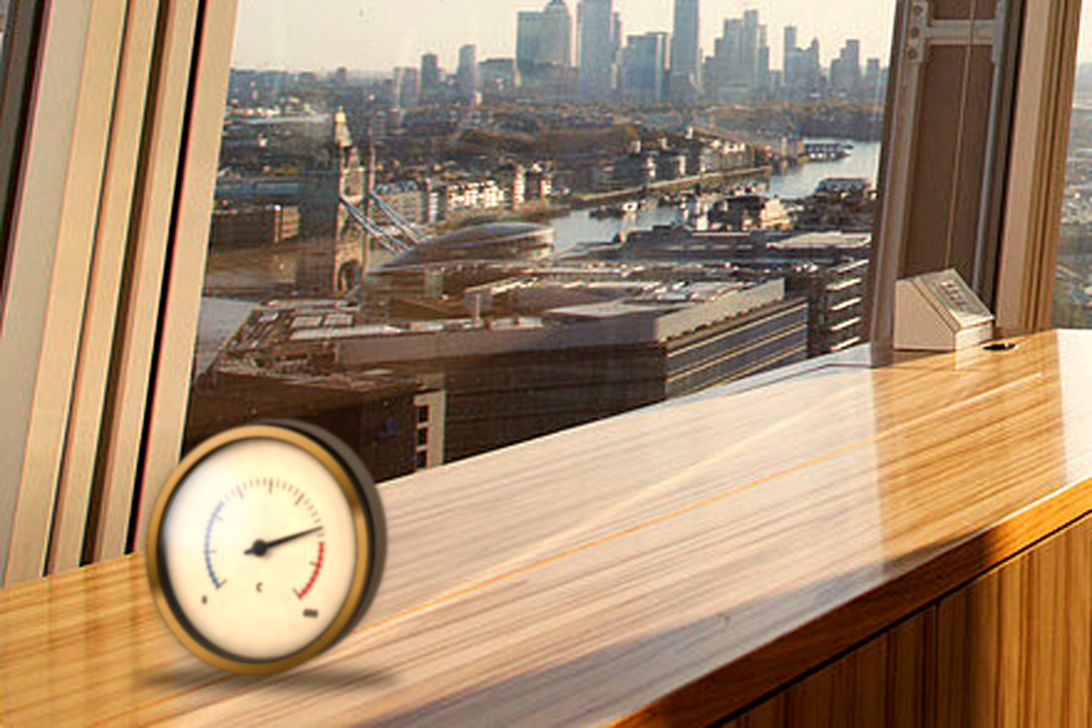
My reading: 300
